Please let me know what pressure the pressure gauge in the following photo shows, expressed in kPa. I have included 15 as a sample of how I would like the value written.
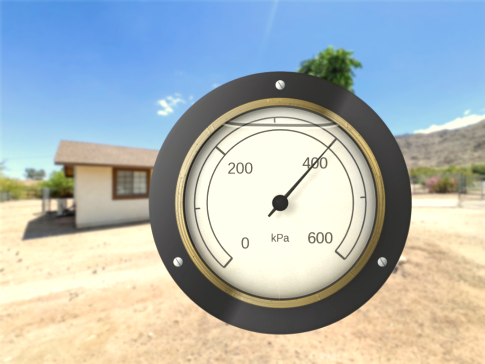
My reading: 400
